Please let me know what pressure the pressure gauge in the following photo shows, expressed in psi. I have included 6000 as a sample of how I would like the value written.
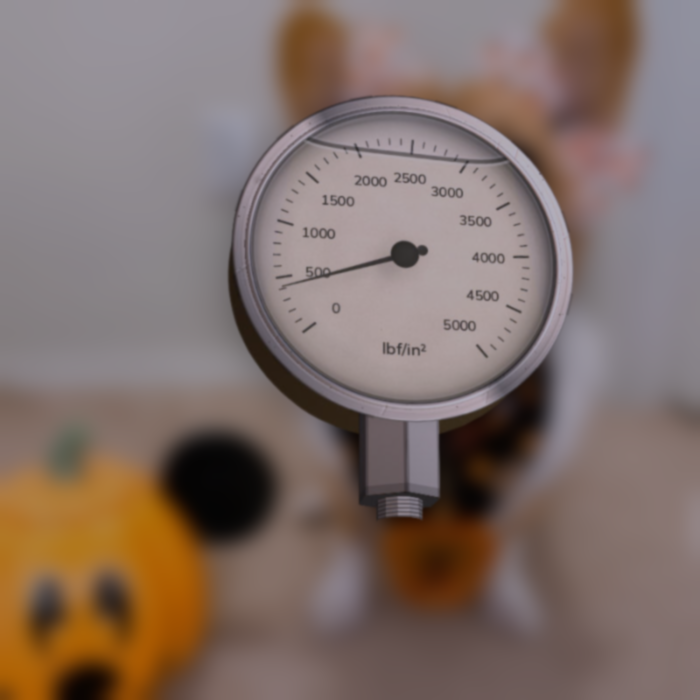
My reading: 400
